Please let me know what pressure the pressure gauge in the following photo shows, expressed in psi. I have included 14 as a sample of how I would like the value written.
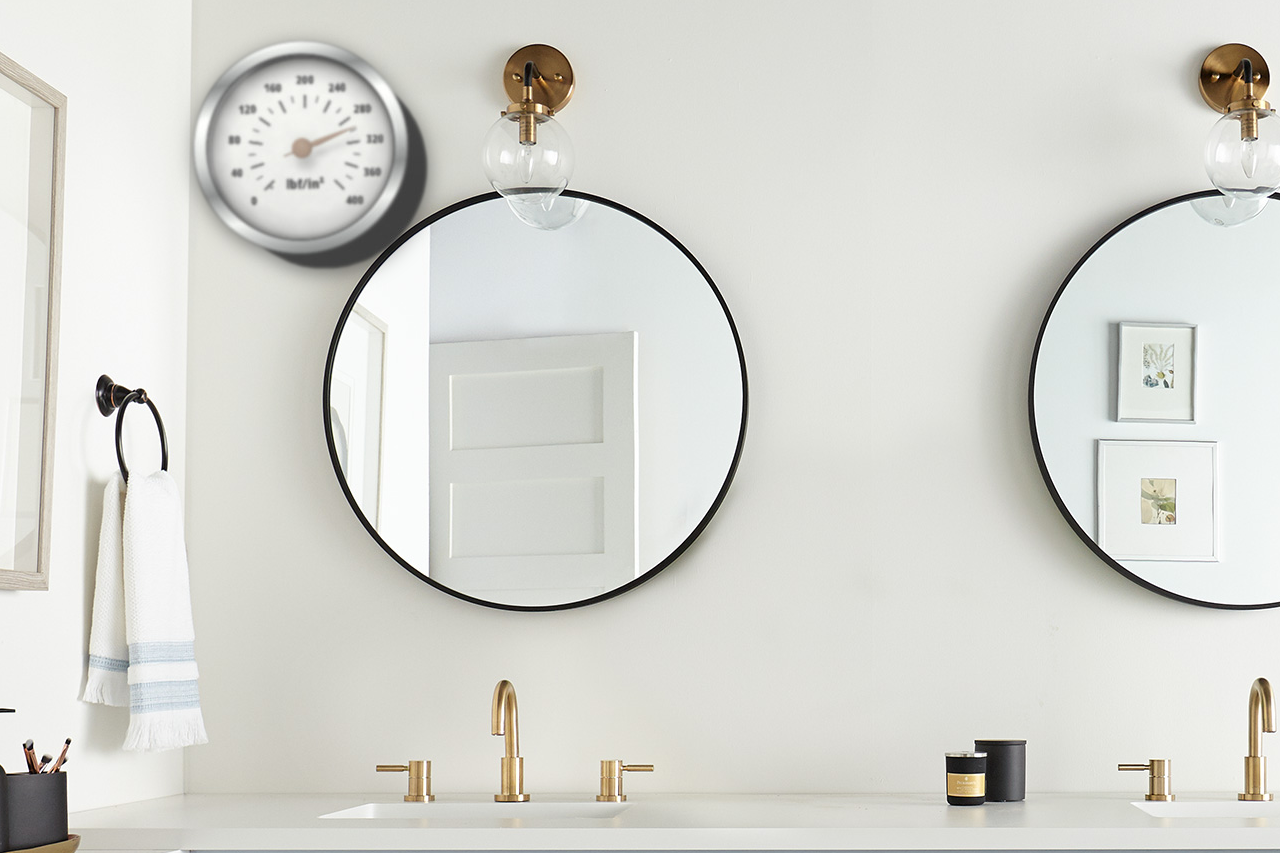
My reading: 300
